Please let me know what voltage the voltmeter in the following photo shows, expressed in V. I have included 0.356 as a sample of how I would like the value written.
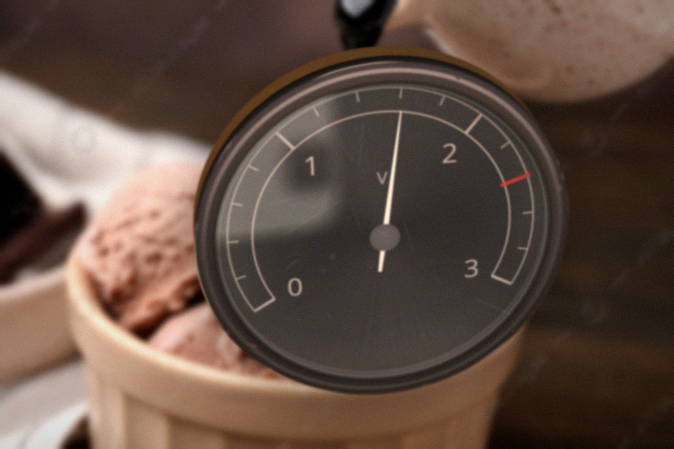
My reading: 1.6
